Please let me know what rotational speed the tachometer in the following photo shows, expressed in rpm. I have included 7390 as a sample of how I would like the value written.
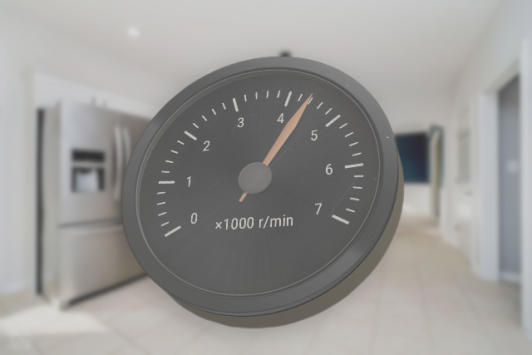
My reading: 4400
